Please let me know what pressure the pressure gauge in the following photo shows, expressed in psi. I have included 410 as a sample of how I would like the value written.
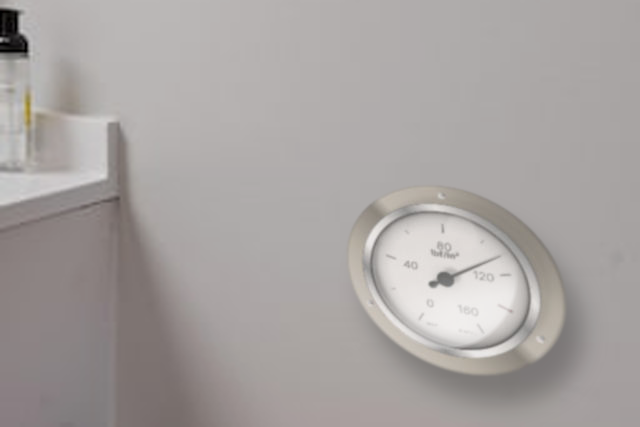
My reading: 110
